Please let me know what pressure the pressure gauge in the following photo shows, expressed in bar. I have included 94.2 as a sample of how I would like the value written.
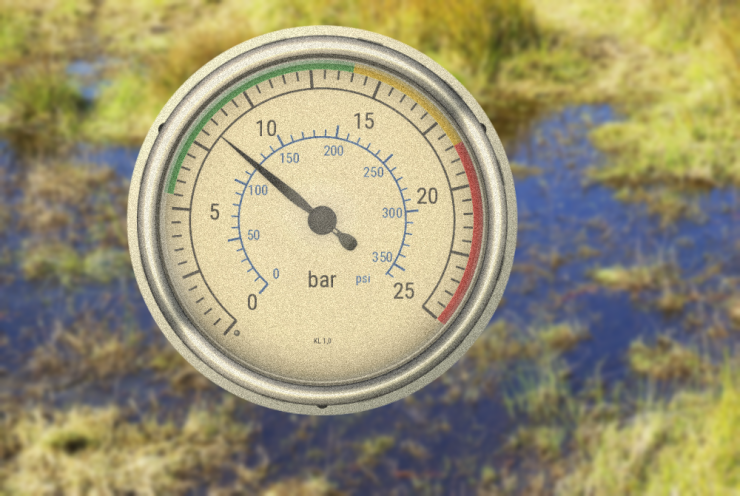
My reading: 8.25
